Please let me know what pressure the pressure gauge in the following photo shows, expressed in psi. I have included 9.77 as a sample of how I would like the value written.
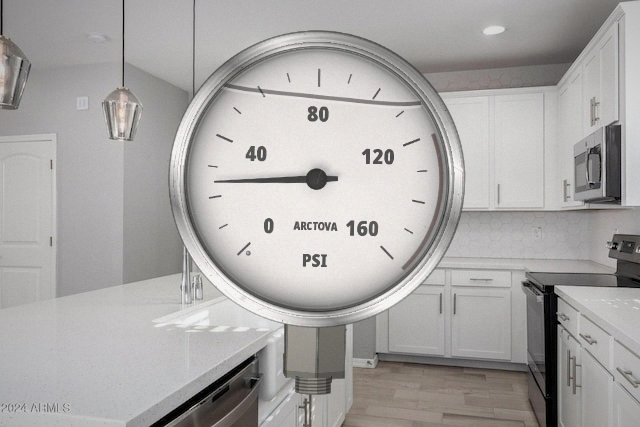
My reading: 25
